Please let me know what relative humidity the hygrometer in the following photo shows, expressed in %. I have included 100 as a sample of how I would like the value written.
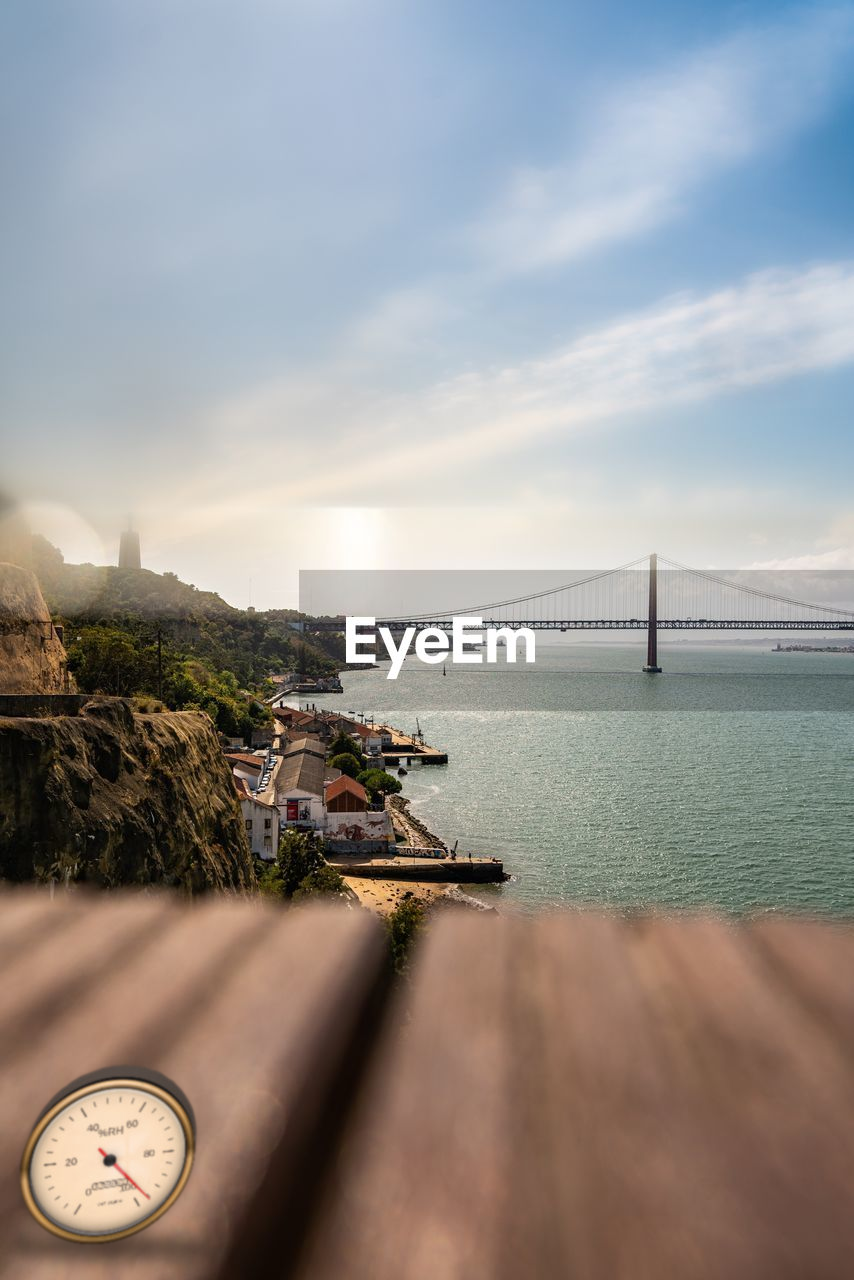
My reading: 96
